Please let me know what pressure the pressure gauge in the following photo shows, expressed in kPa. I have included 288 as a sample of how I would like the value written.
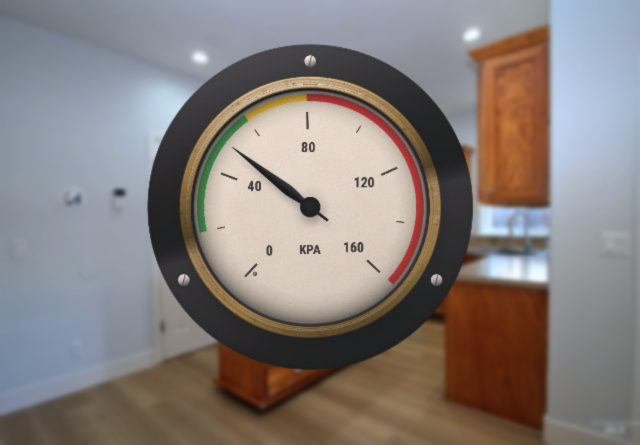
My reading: 50
